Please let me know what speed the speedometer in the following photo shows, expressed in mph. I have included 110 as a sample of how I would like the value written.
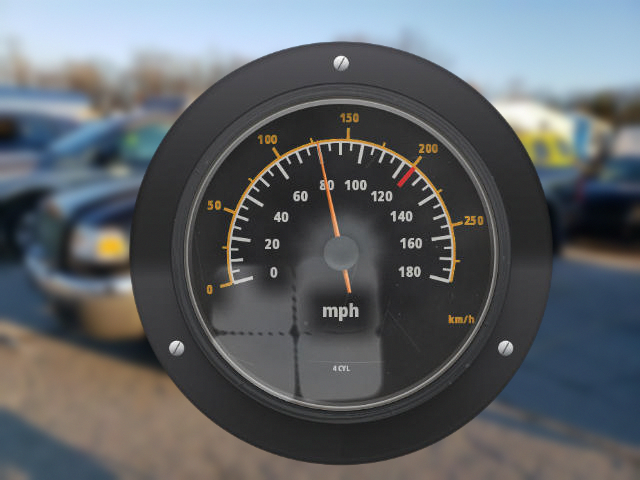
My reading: 80
